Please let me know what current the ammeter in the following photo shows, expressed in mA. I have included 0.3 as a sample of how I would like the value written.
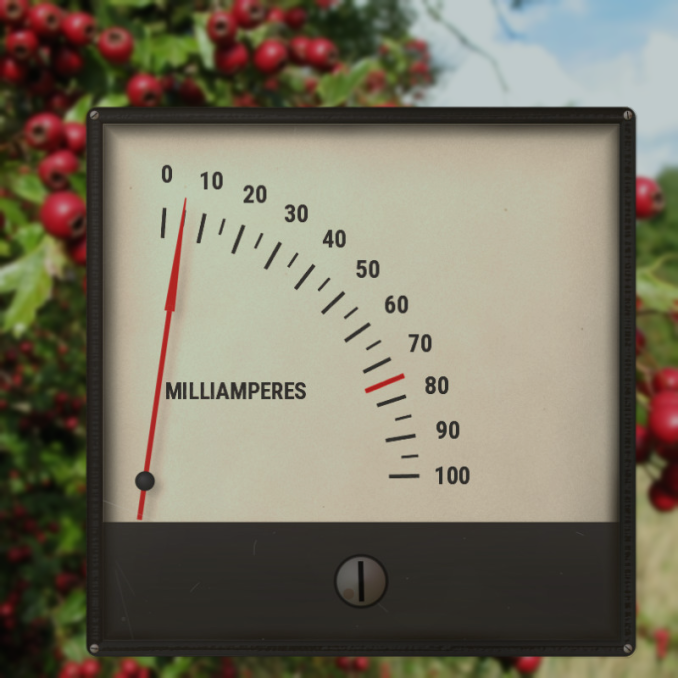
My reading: 5
